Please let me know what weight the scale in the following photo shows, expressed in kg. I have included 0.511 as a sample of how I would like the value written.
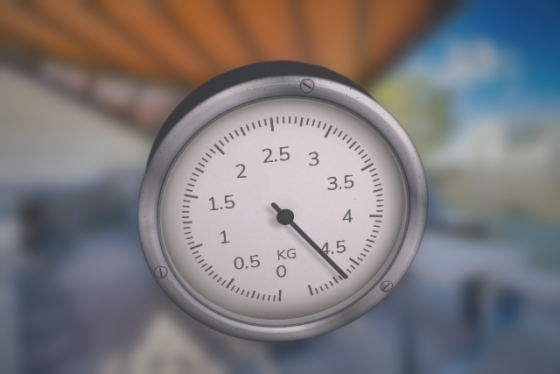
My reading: 4.65
